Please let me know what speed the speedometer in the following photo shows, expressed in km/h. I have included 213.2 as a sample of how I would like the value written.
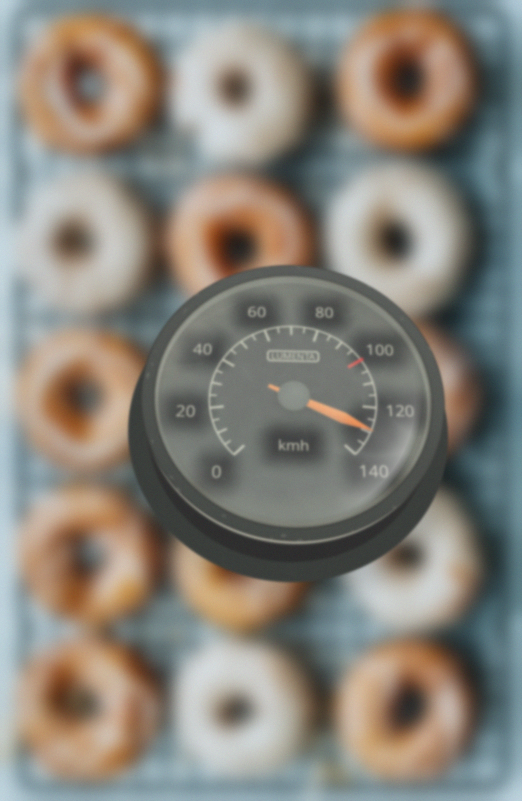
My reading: 130
